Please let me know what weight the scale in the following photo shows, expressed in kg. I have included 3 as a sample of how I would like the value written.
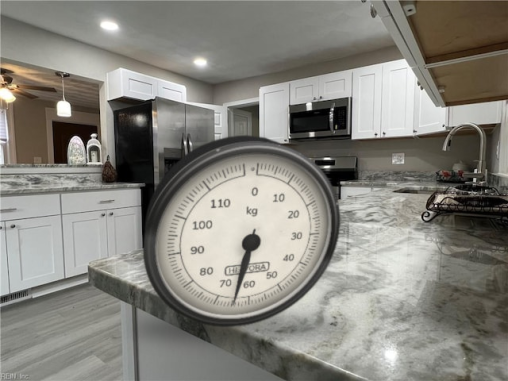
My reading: 65
